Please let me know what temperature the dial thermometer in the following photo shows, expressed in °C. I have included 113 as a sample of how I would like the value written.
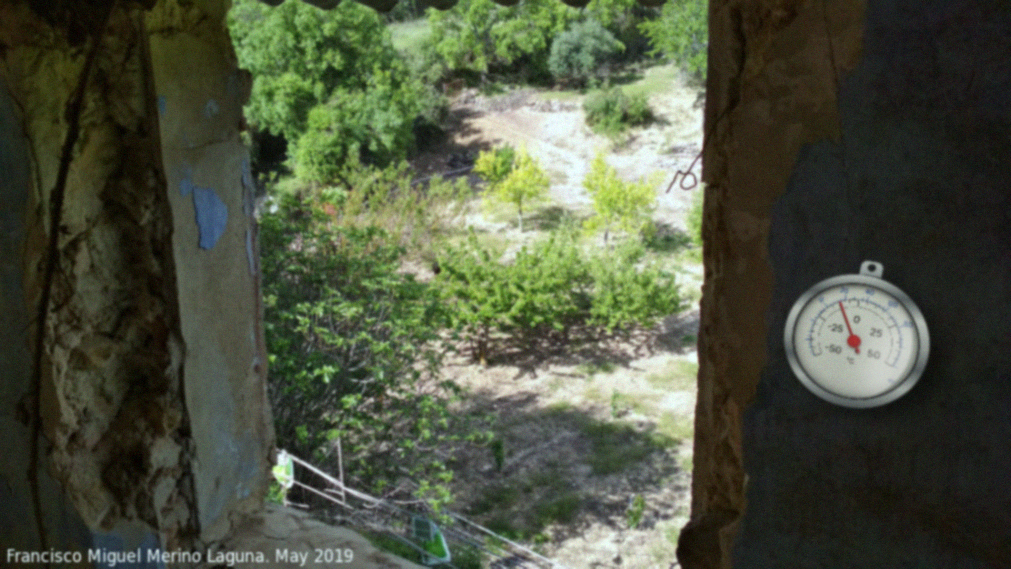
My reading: -10
